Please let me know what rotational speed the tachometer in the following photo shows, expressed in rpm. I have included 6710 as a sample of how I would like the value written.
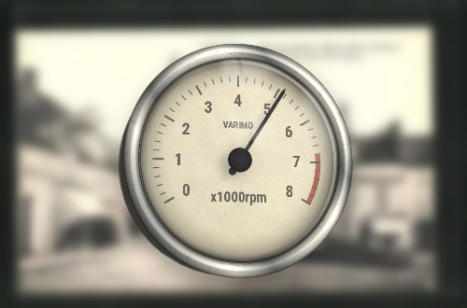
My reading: 5100
